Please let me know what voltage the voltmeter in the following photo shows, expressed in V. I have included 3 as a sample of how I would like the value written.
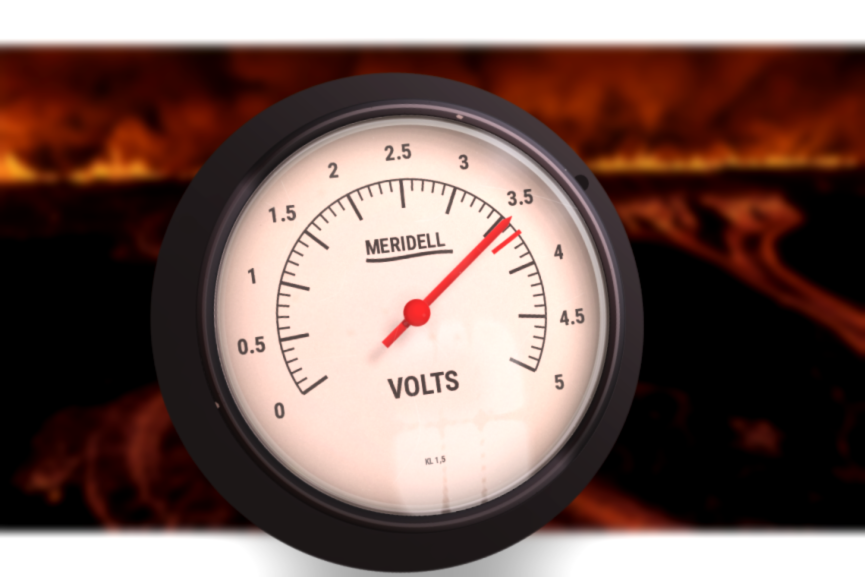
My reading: 3.55
